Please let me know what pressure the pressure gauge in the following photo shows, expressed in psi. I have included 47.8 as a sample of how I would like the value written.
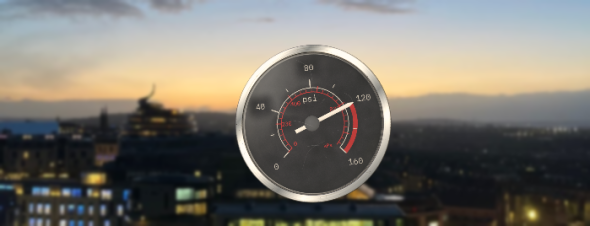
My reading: 120
